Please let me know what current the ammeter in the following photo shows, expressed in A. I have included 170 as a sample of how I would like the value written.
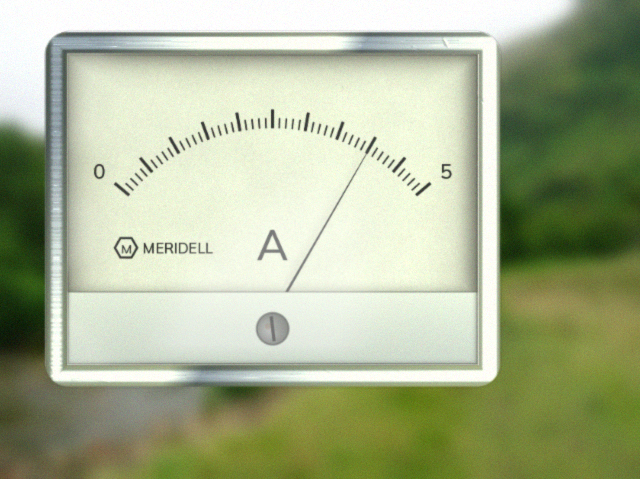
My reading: 4
